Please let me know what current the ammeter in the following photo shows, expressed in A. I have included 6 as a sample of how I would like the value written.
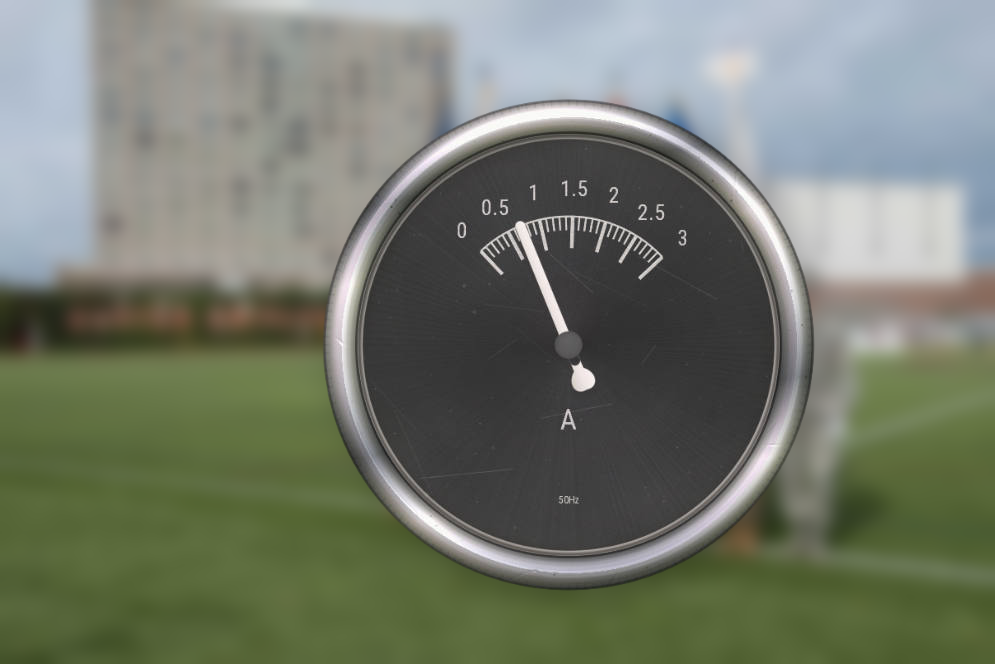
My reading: 0.7
